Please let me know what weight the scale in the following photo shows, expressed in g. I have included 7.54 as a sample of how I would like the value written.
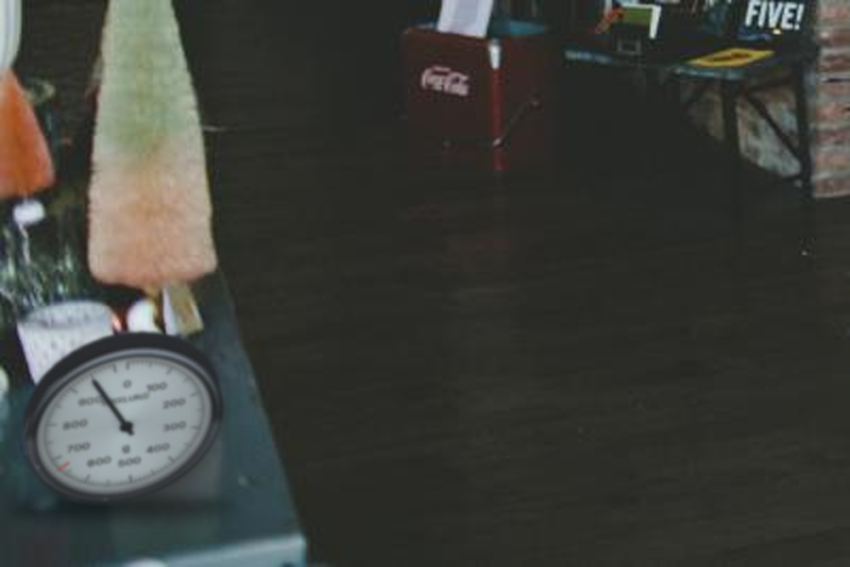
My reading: 950
